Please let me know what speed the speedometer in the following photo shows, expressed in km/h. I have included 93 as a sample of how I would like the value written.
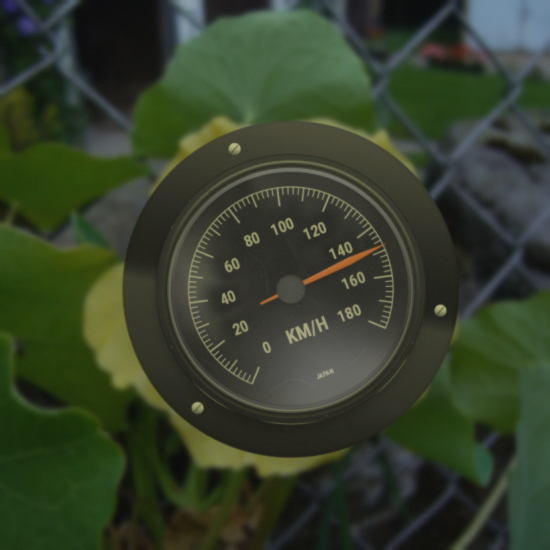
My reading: 148
